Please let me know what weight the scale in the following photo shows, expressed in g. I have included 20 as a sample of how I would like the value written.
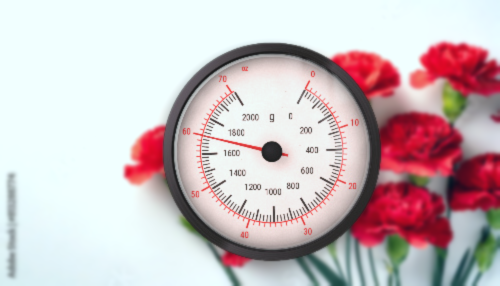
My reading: 1700
